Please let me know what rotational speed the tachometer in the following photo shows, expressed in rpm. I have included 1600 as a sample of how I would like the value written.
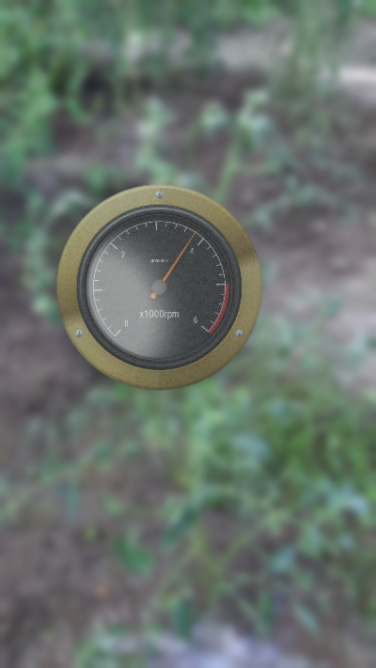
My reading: 3800
